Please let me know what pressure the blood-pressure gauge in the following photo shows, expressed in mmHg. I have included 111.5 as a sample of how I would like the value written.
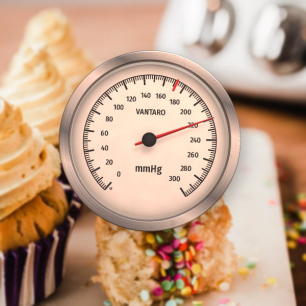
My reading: 220
